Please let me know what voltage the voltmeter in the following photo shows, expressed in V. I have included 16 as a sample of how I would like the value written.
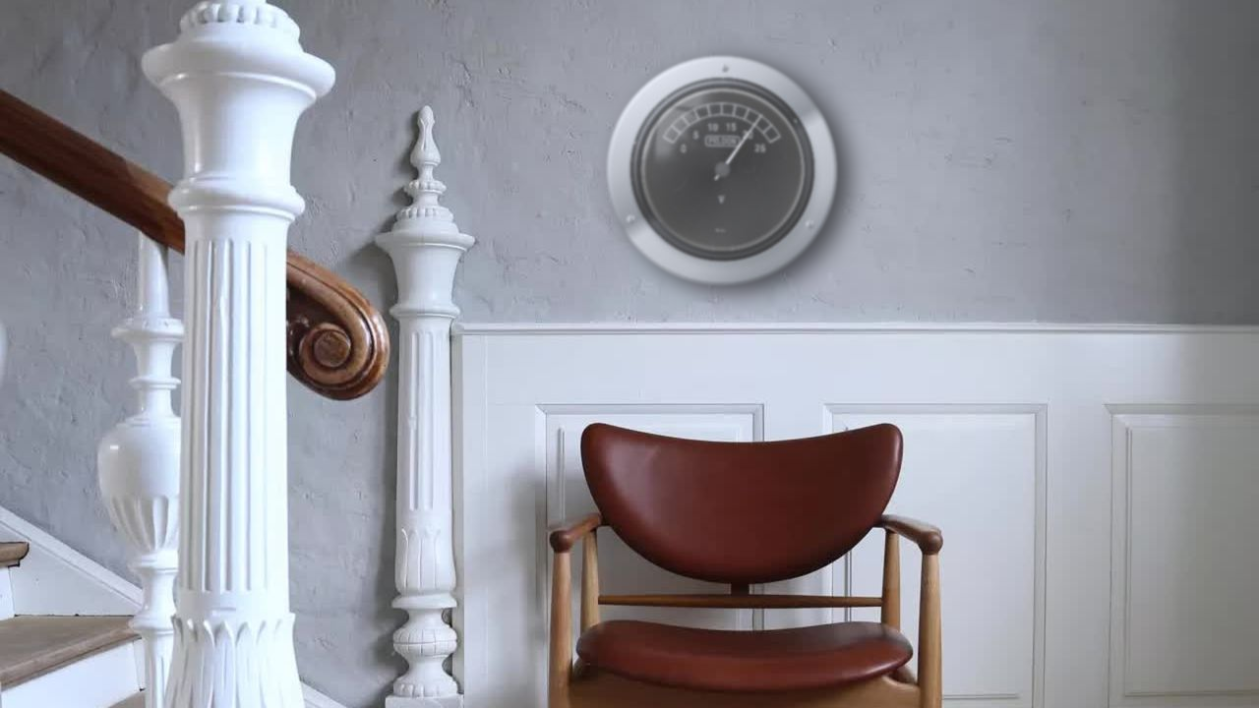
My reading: 20
